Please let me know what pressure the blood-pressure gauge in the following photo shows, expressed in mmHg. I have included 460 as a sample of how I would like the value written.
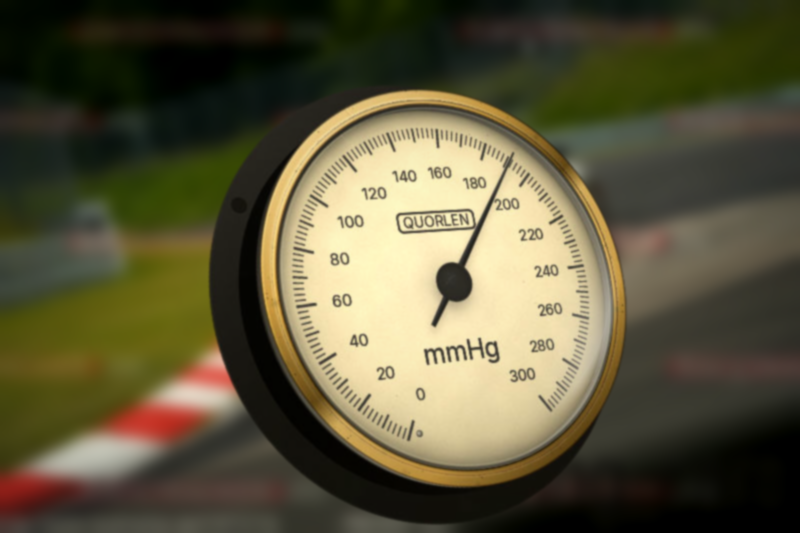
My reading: 190
